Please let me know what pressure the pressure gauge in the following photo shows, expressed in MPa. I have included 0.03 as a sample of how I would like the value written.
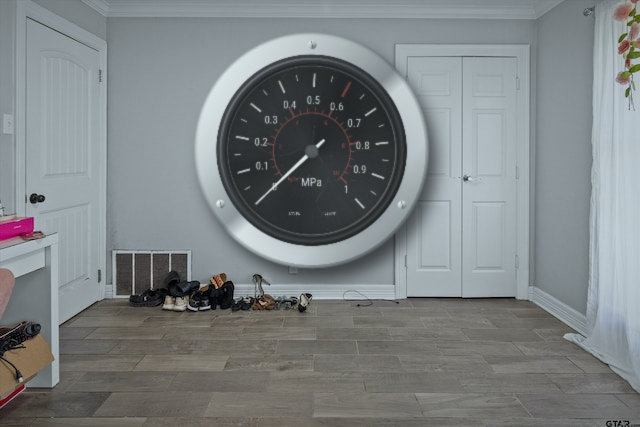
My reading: 0
